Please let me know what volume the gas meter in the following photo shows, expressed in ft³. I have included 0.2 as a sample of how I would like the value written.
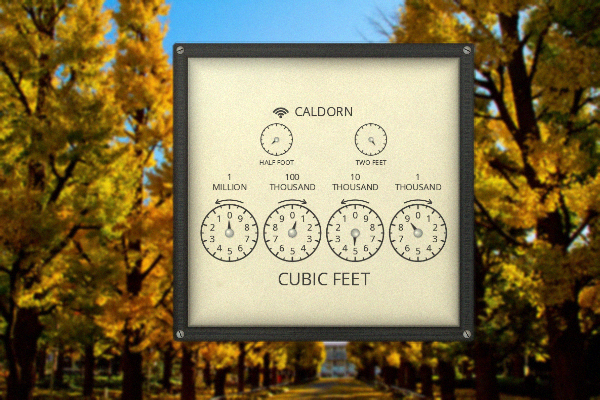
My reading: 4900
